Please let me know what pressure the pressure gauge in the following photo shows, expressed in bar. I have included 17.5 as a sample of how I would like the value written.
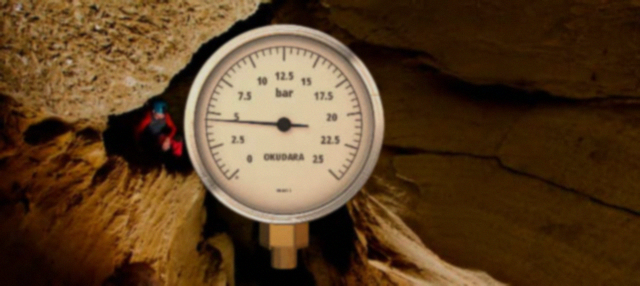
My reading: 4.5
